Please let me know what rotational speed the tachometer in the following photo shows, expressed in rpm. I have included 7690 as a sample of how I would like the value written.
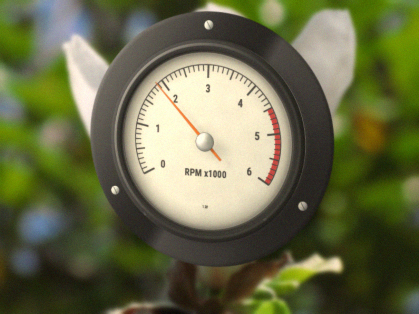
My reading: 1900
